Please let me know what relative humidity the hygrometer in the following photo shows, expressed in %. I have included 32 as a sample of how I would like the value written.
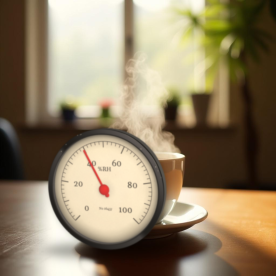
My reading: 40
